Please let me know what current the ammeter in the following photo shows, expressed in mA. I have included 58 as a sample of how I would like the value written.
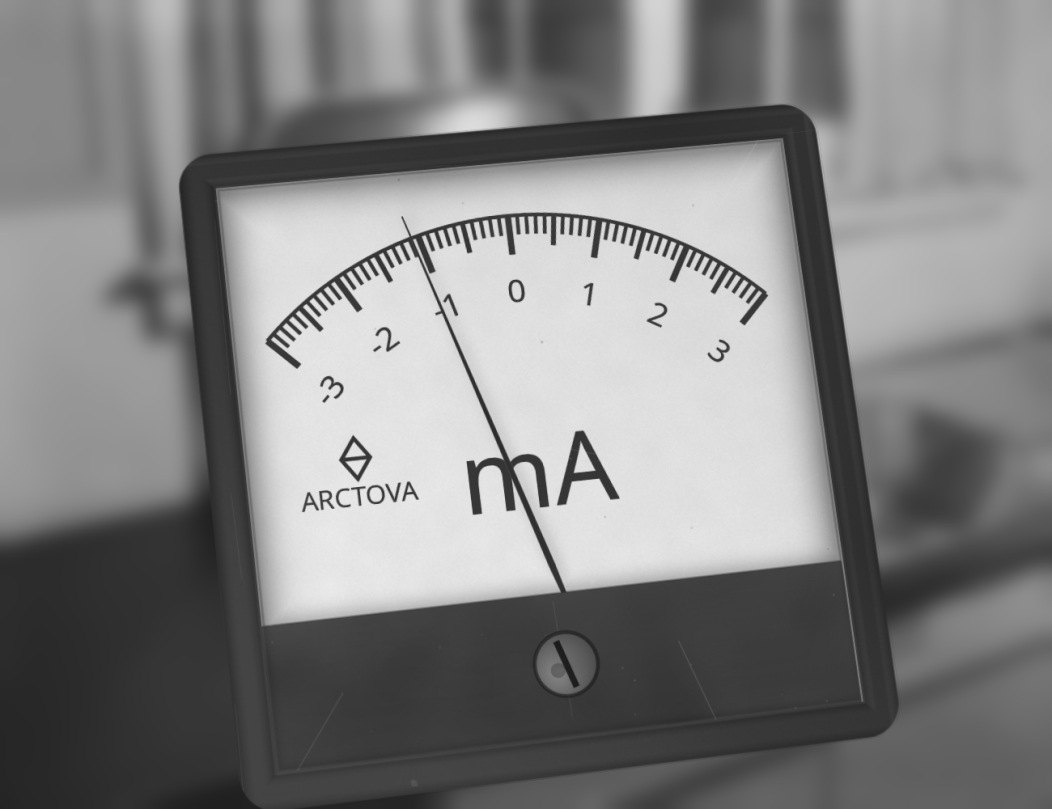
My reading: -1.1
